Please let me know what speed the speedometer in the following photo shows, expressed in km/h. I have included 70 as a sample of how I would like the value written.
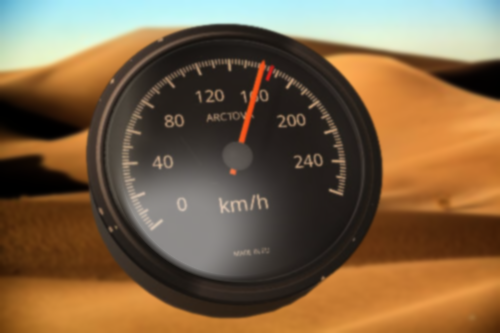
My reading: 160
